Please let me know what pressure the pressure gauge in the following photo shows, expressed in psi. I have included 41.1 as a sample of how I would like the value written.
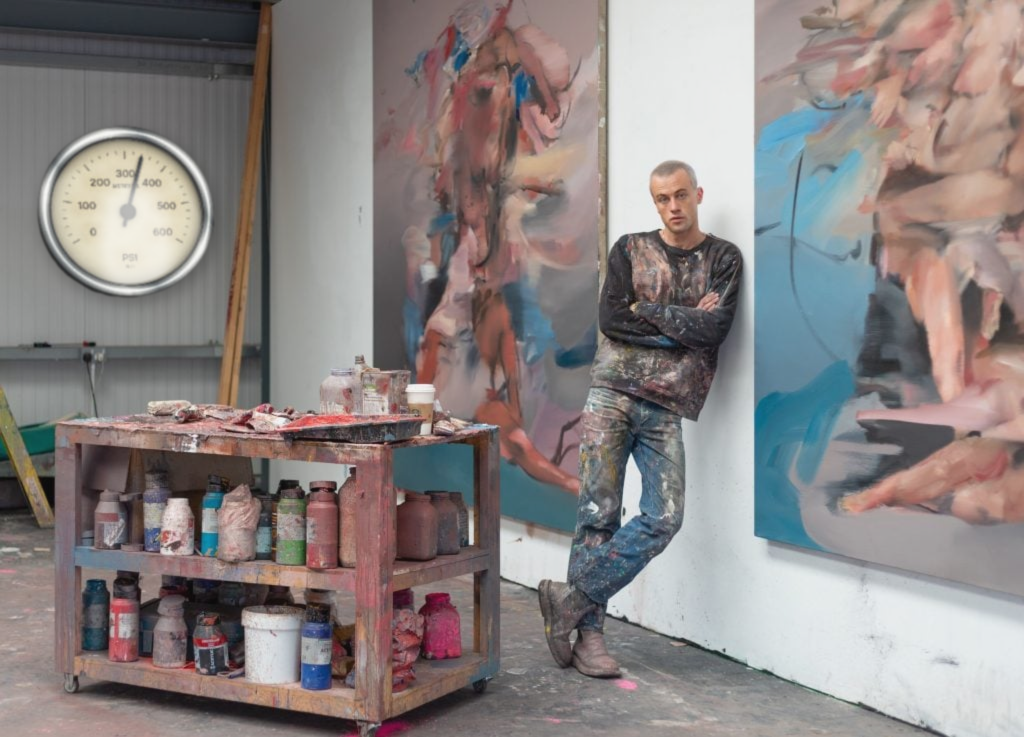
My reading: 340
